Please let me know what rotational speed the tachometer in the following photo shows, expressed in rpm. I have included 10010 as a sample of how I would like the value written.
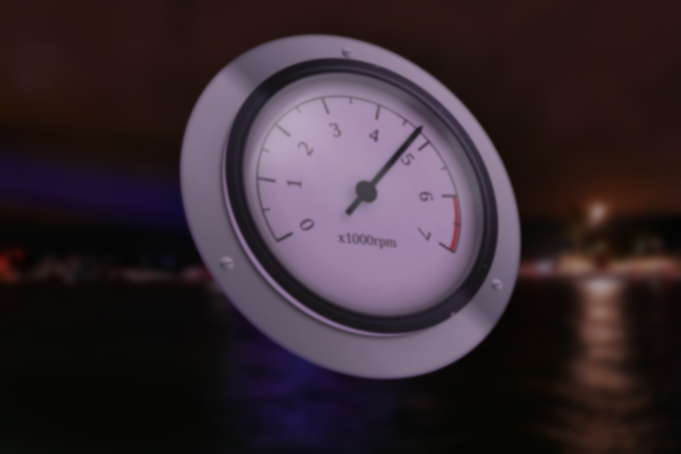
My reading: 4750
